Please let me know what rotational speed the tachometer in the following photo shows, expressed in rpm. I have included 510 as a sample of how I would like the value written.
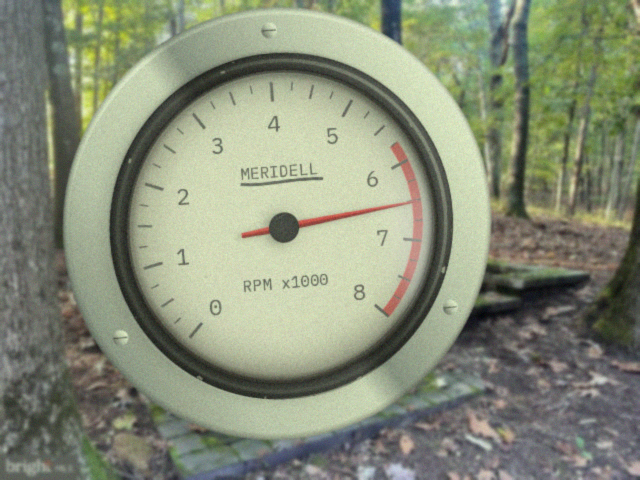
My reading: 6500
